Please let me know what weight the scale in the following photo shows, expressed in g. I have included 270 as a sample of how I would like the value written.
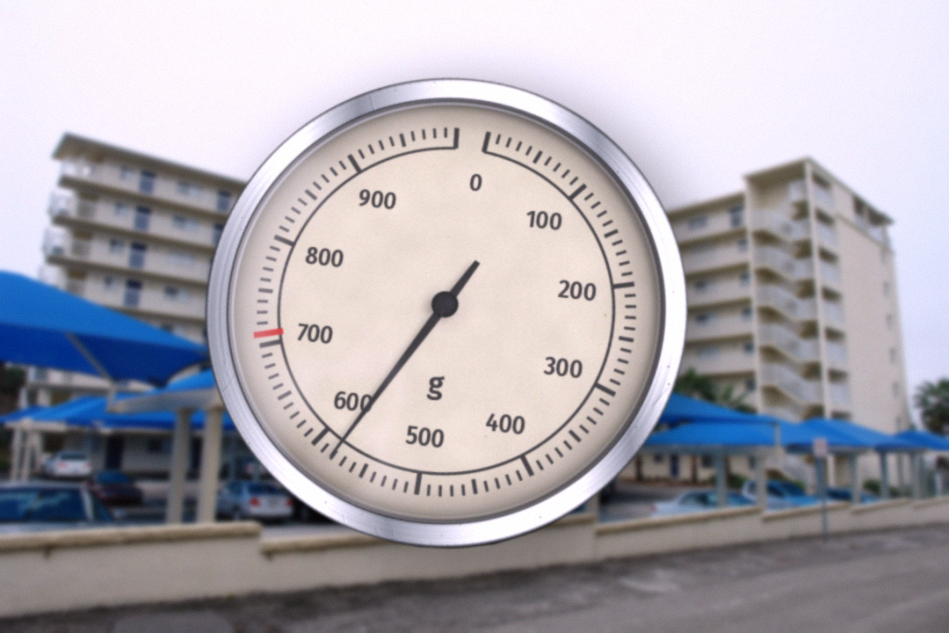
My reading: 580
